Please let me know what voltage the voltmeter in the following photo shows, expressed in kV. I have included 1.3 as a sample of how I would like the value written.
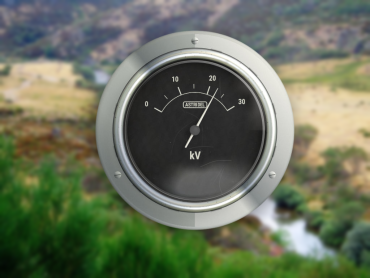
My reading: 22.5
